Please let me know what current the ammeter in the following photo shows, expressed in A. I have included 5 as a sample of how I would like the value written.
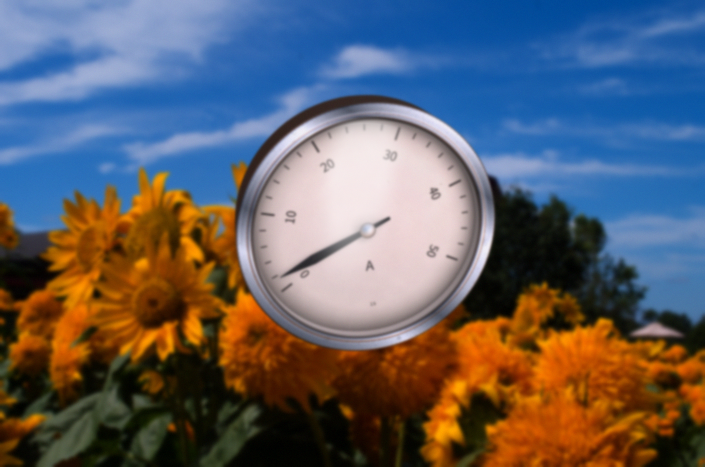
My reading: 2
